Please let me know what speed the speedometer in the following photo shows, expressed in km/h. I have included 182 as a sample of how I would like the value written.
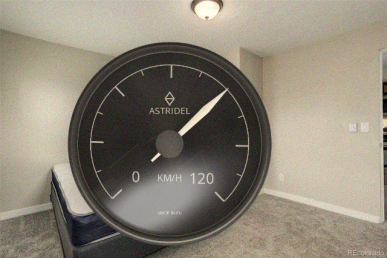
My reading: 80
